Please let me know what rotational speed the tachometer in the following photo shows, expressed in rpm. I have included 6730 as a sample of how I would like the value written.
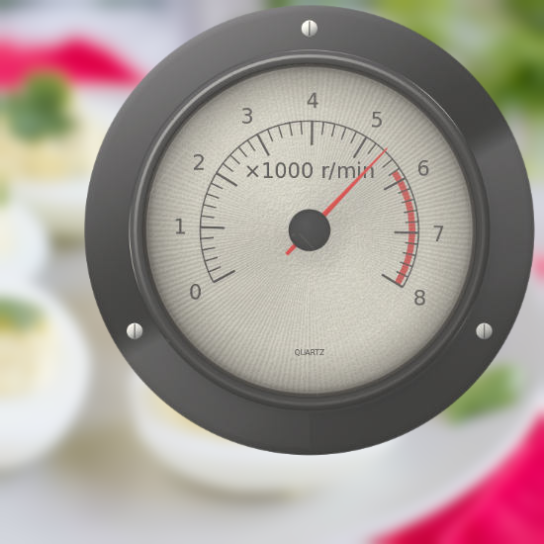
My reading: 5400
